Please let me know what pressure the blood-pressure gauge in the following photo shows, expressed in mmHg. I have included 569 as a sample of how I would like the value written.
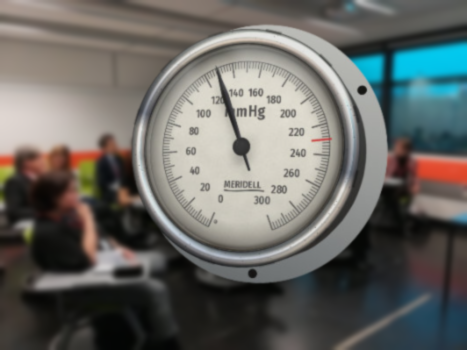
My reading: 130
